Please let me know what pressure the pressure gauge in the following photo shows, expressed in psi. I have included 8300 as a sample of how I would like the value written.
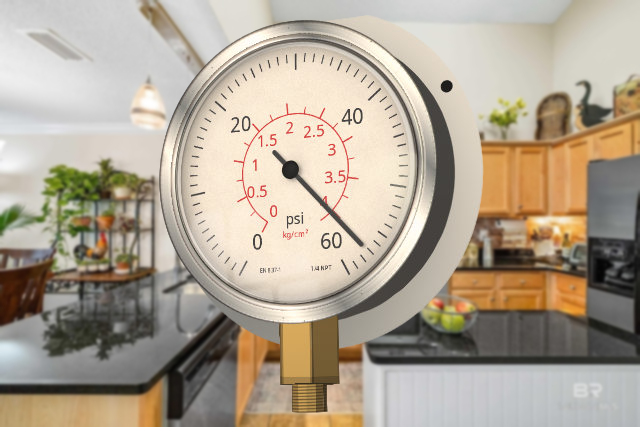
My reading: 57
